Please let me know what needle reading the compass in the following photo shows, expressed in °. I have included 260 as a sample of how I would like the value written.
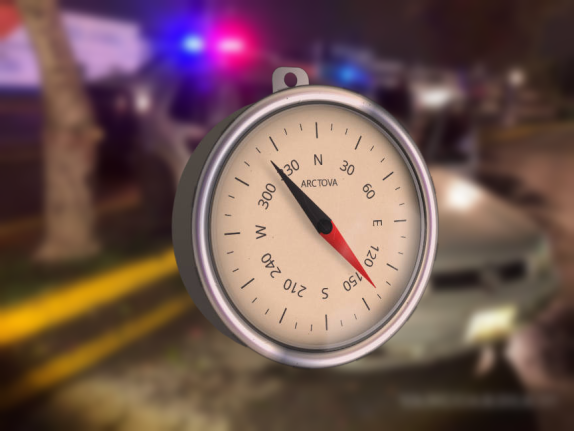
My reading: 140
